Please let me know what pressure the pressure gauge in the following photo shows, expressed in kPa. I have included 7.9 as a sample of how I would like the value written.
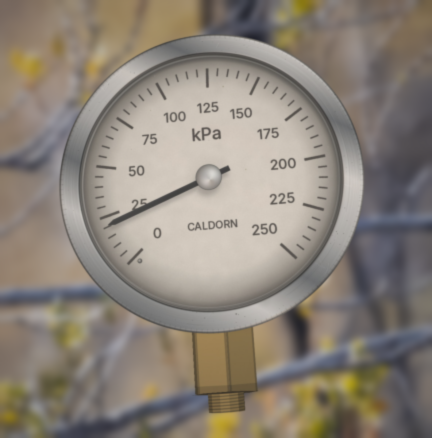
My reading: 20
